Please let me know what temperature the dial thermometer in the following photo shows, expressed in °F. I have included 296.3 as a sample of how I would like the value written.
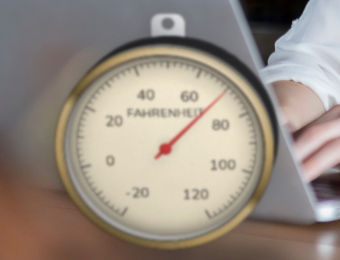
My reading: 70
